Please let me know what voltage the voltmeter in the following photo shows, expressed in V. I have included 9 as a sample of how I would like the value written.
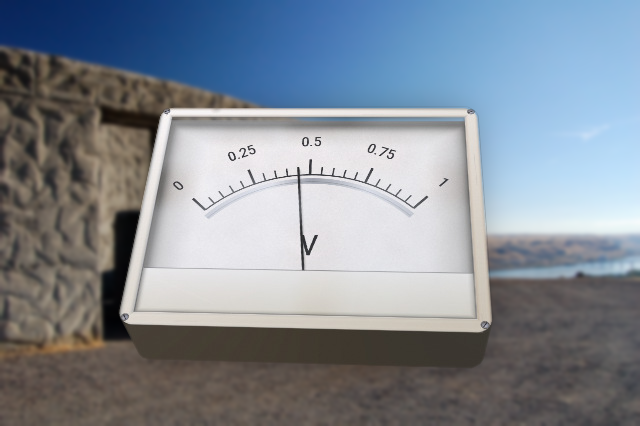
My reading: 0.45
